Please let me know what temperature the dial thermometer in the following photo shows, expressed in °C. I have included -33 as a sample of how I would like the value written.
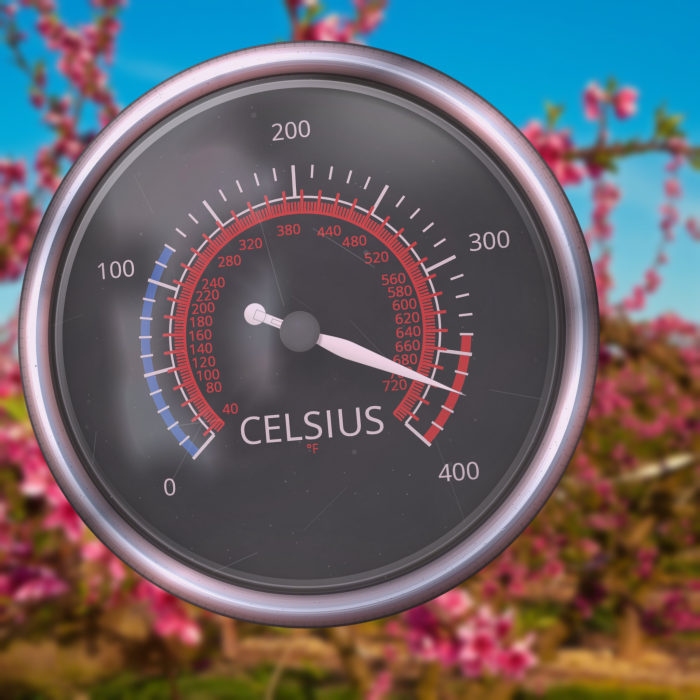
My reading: 370
